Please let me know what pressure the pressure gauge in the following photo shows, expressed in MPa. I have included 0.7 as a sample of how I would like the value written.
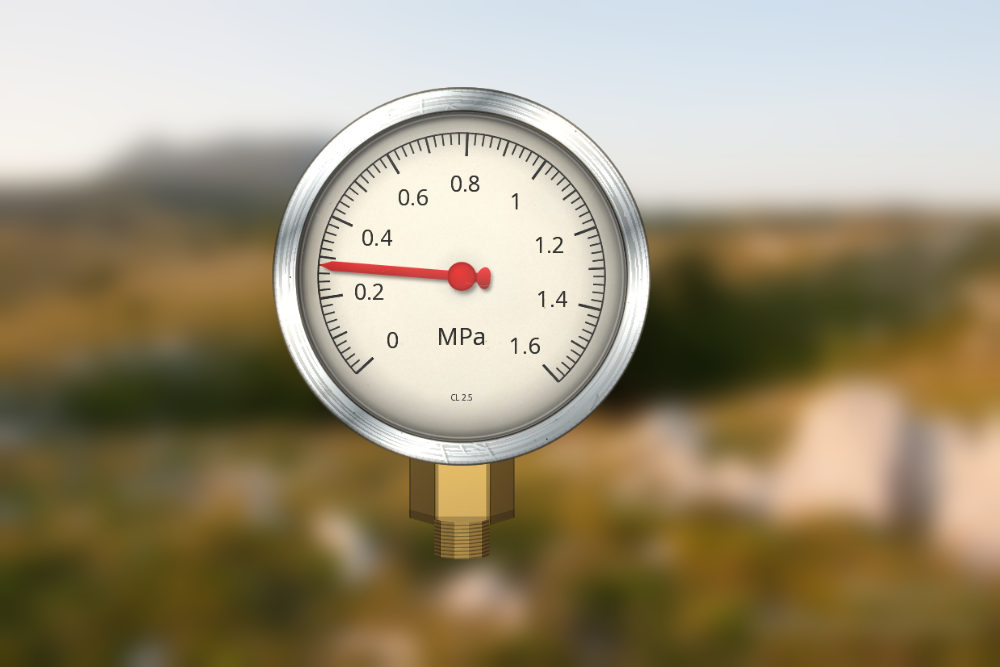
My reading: 0.28
